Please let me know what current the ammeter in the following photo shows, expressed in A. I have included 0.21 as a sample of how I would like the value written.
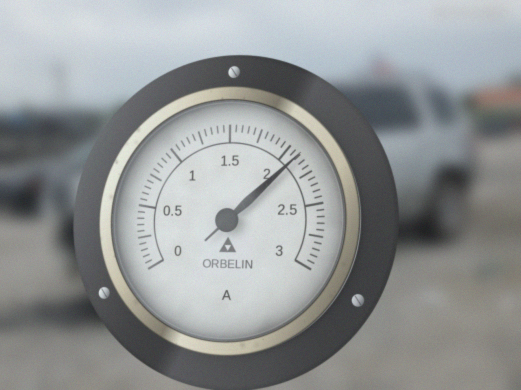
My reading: 2.1
